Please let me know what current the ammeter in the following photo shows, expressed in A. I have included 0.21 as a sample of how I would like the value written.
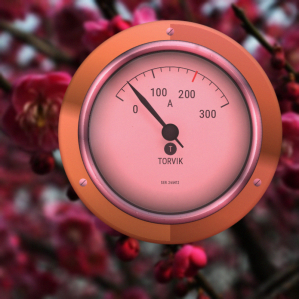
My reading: 40
